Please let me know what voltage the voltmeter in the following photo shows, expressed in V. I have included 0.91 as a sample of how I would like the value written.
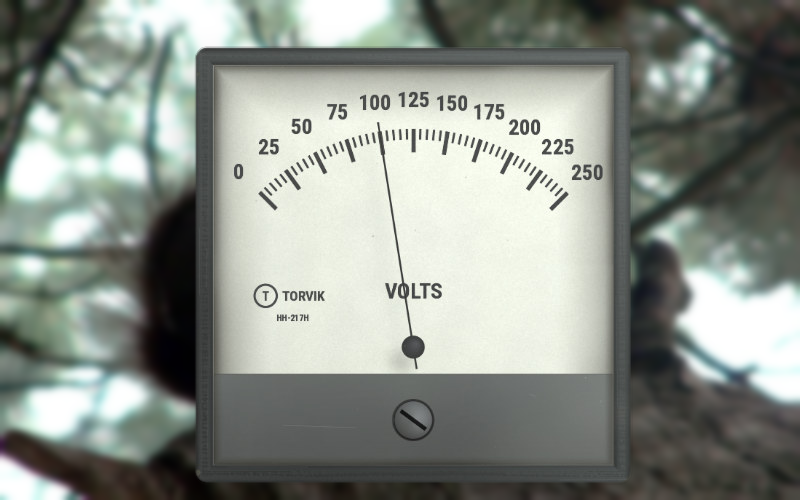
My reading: 100
